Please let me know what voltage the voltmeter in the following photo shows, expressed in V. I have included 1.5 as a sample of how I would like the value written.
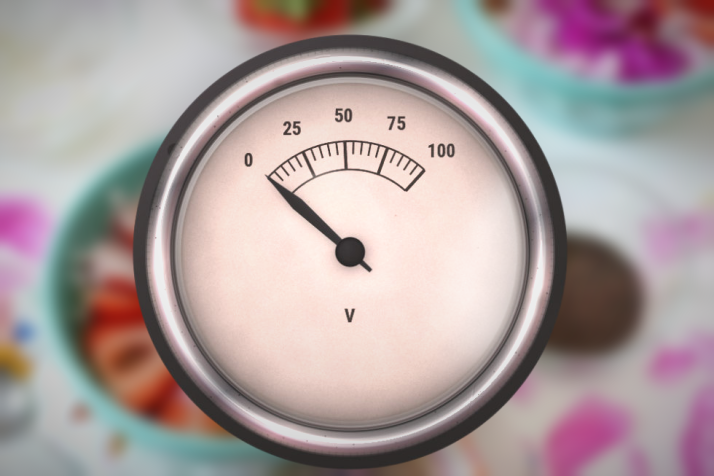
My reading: 0
